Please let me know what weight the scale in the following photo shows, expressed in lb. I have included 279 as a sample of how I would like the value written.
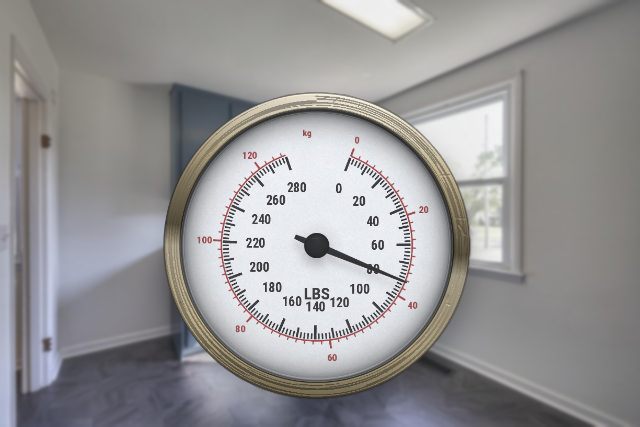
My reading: 80
